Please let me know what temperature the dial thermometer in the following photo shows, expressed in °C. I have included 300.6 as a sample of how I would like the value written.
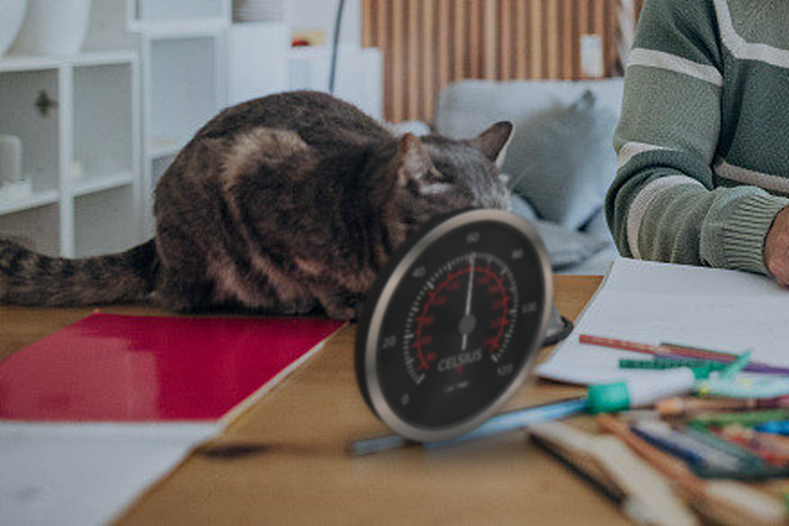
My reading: 60
